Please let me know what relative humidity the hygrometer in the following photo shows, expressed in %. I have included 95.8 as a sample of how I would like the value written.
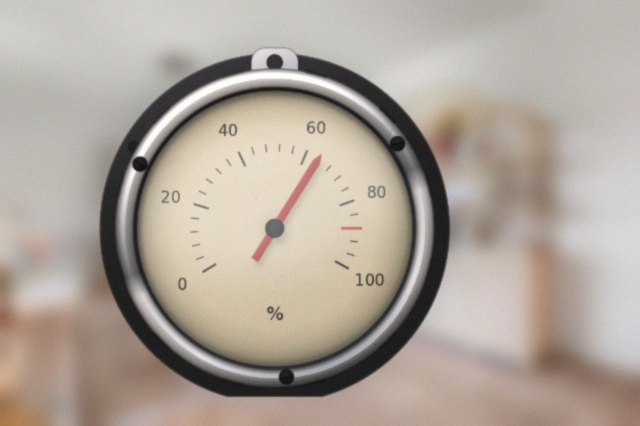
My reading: 64
